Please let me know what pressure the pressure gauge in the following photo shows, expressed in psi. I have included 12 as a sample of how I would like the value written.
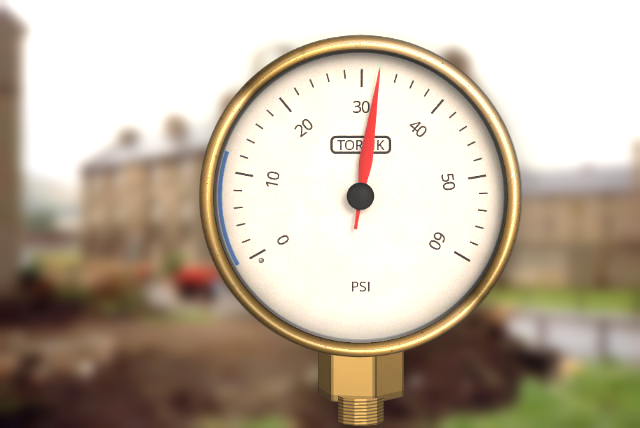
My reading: 32
